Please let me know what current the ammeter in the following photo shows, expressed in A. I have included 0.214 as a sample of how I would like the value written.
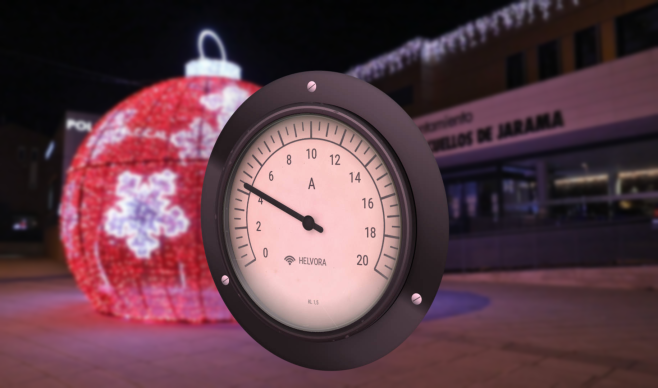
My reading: 4.5
